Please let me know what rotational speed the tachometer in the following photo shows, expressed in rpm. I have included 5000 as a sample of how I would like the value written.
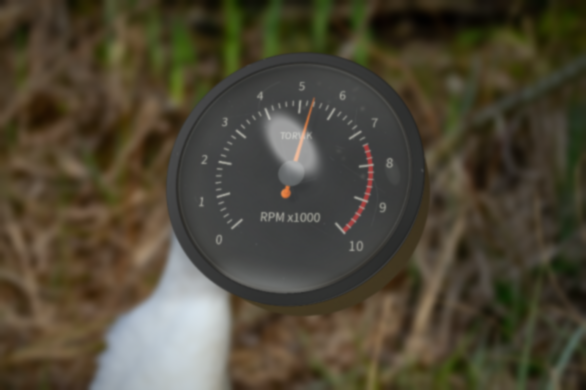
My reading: 5400
